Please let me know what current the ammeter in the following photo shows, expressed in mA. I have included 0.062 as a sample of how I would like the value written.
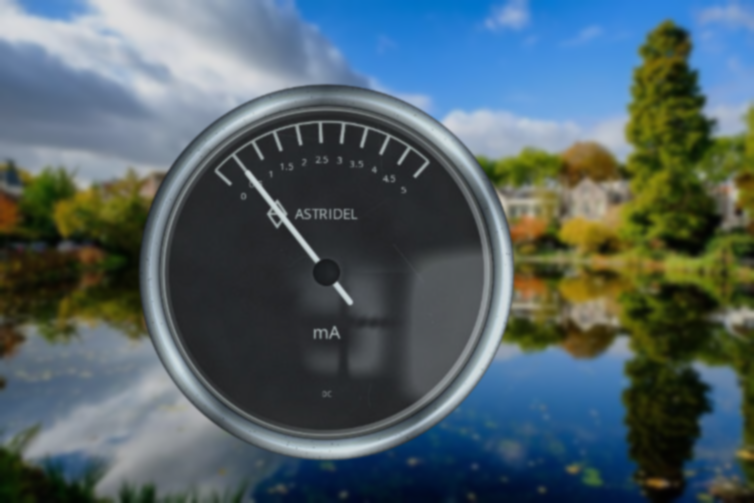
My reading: 0.5
